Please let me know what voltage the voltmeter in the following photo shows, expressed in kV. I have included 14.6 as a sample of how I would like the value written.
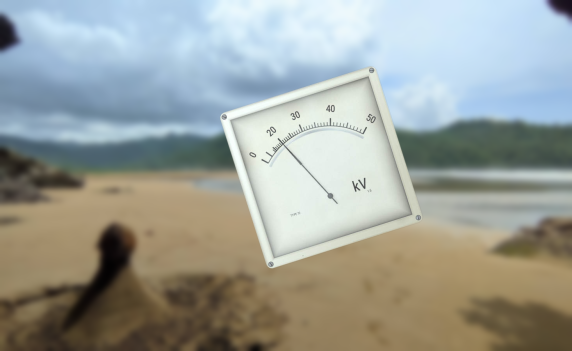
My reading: 20
